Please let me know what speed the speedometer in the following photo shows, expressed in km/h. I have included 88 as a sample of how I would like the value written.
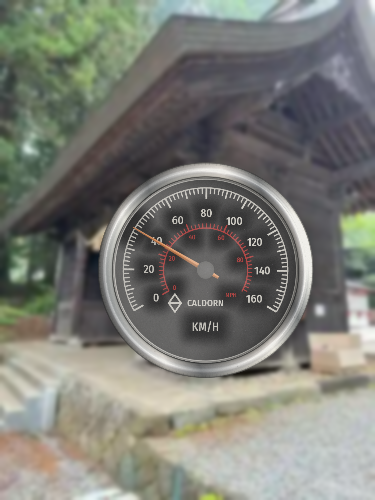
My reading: 40
